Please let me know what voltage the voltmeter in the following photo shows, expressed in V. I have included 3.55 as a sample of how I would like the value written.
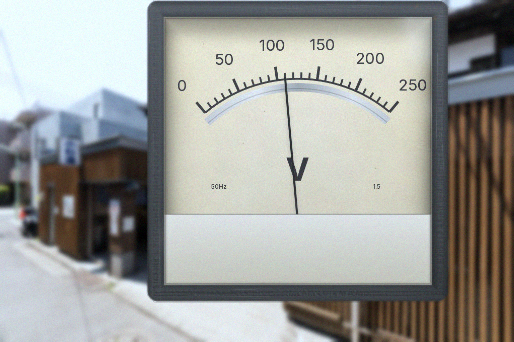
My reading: 110
